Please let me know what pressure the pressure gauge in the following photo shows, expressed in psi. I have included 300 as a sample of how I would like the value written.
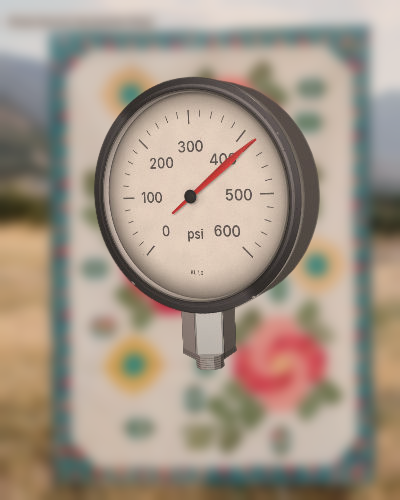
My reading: 420
